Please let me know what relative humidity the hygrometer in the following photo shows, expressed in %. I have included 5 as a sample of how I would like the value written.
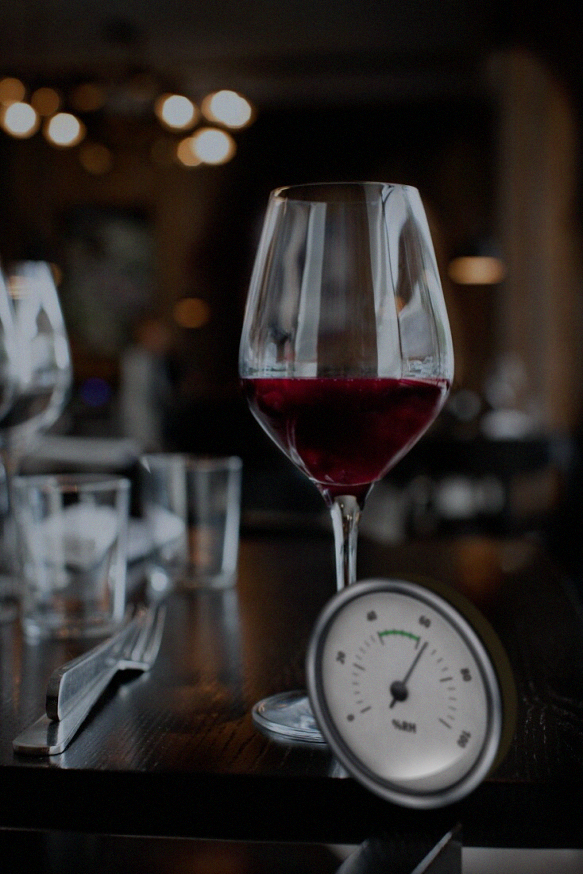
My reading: 64
